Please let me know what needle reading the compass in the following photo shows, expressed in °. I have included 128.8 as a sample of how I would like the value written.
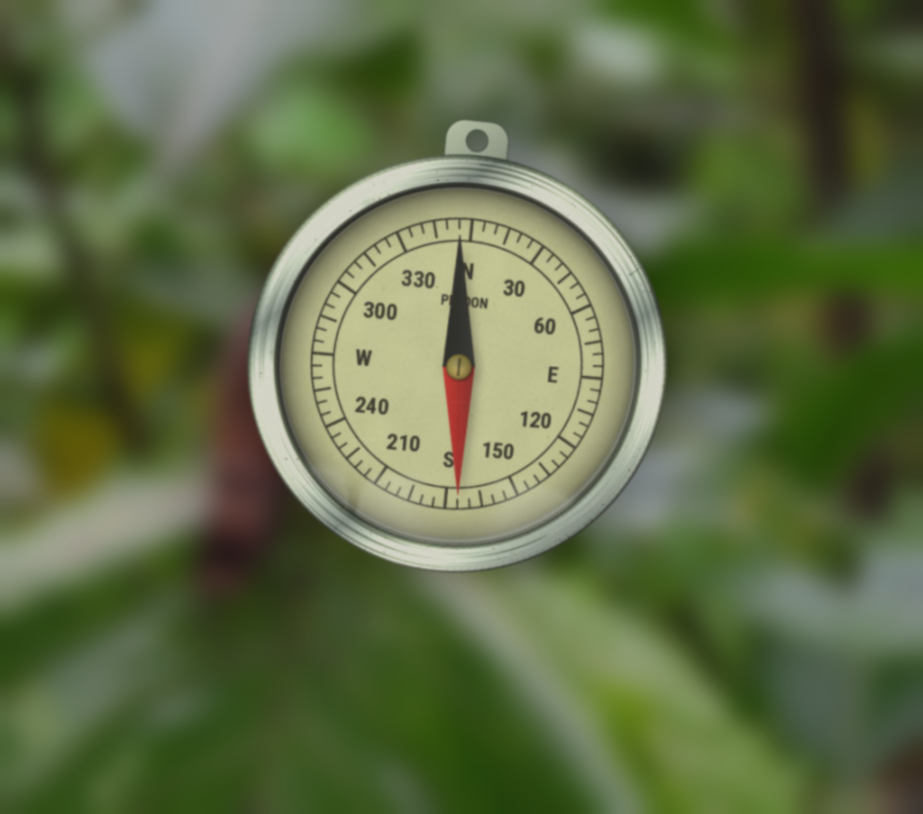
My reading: 175
